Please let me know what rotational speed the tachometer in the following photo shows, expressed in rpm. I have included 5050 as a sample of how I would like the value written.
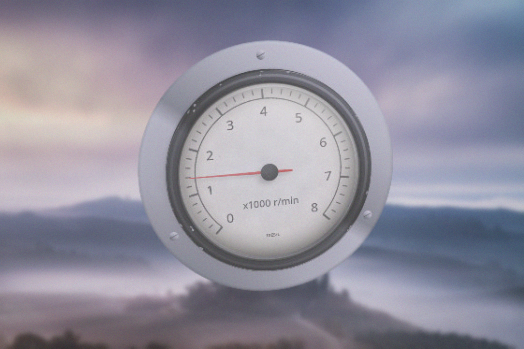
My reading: 1400
